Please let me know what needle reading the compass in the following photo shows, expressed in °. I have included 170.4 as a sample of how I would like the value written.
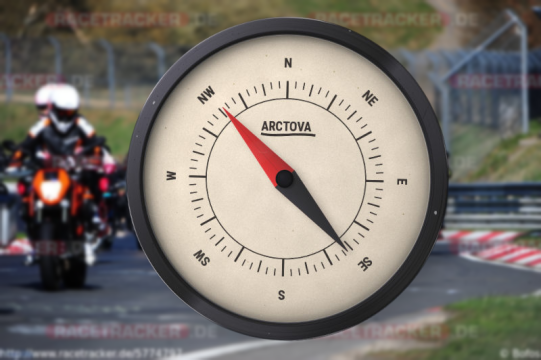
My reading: 317.5
